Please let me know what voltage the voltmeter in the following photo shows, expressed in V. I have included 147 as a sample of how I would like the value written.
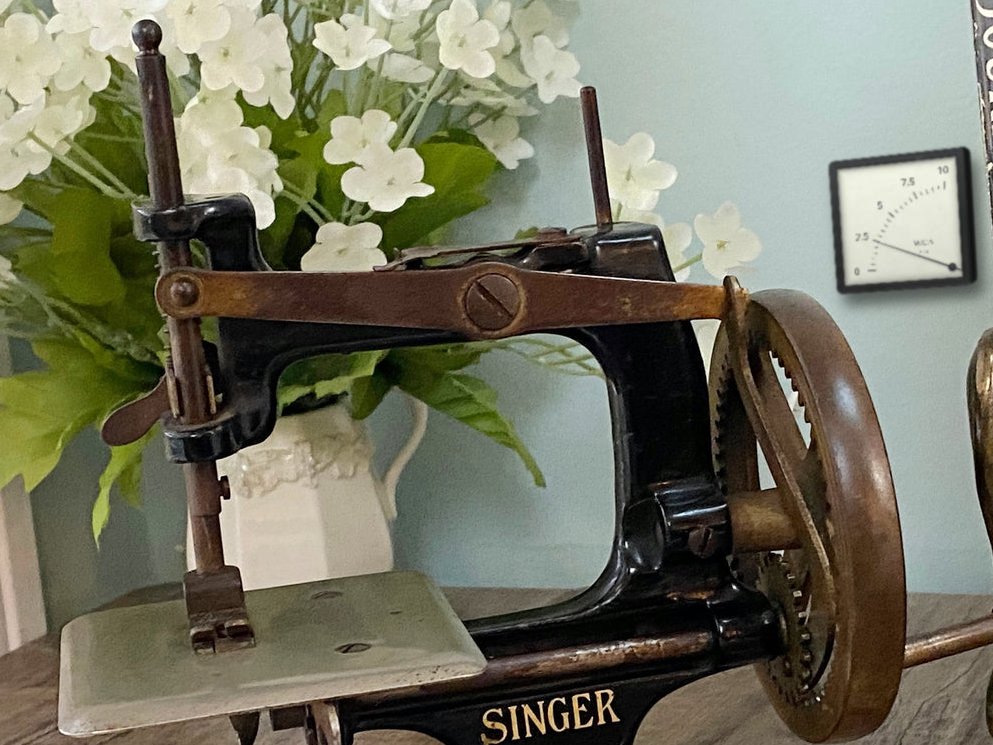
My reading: 2.5
